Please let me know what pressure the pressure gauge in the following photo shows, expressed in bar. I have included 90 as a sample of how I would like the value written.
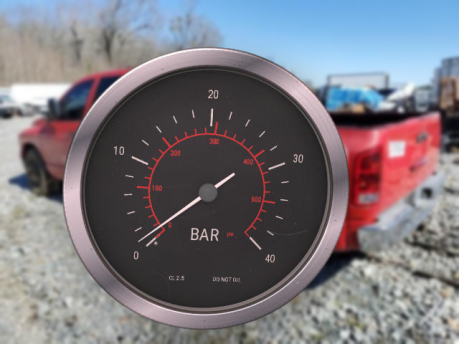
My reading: 1
